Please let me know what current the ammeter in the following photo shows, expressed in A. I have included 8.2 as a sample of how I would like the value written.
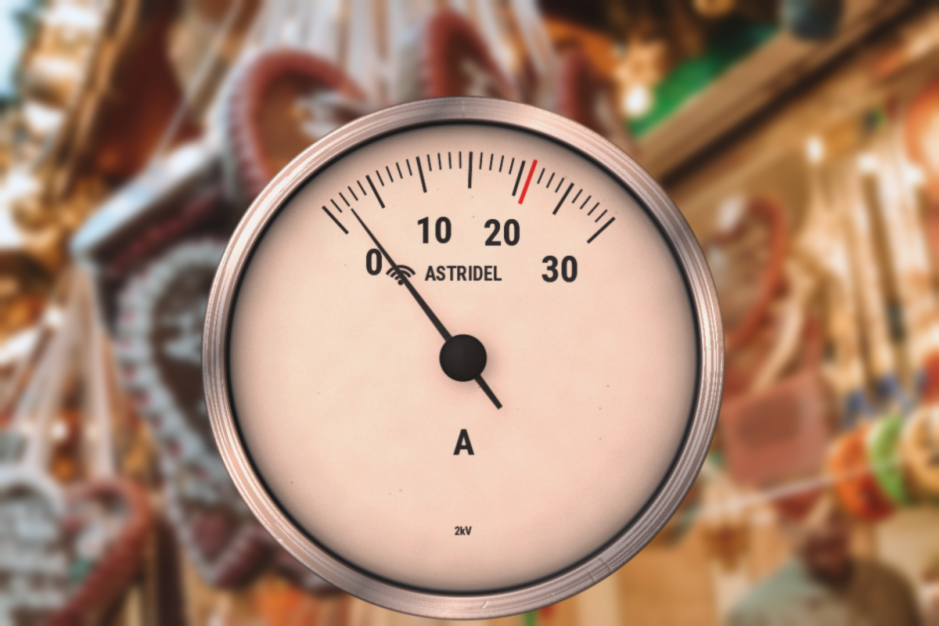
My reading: 2
